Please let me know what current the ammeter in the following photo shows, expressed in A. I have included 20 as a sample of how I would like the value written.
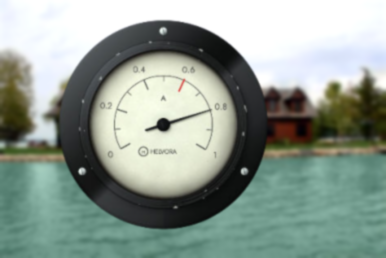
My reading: 0.8
